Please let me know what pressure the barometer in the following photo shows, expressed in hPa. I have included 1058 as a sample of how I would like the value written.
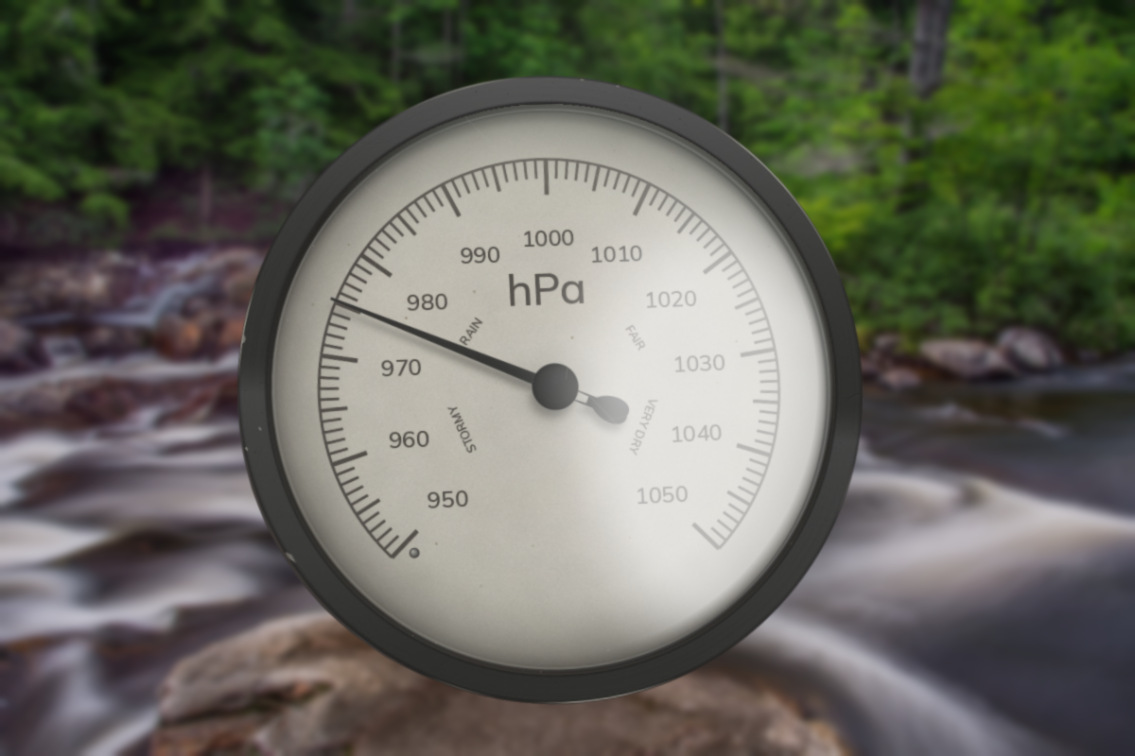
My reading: 975
